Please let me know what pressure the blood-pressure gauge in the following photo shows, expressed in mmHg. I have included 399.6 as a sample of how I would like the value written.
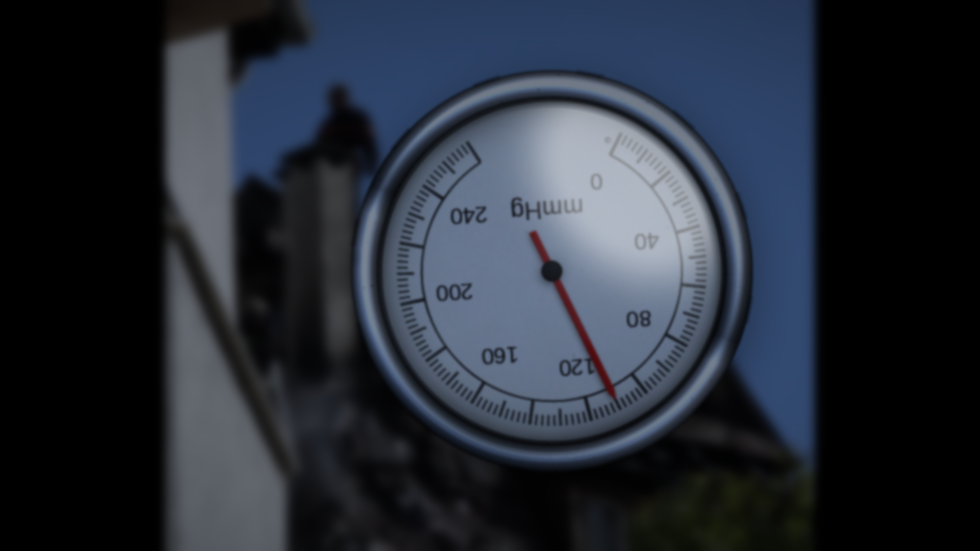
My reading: 110
